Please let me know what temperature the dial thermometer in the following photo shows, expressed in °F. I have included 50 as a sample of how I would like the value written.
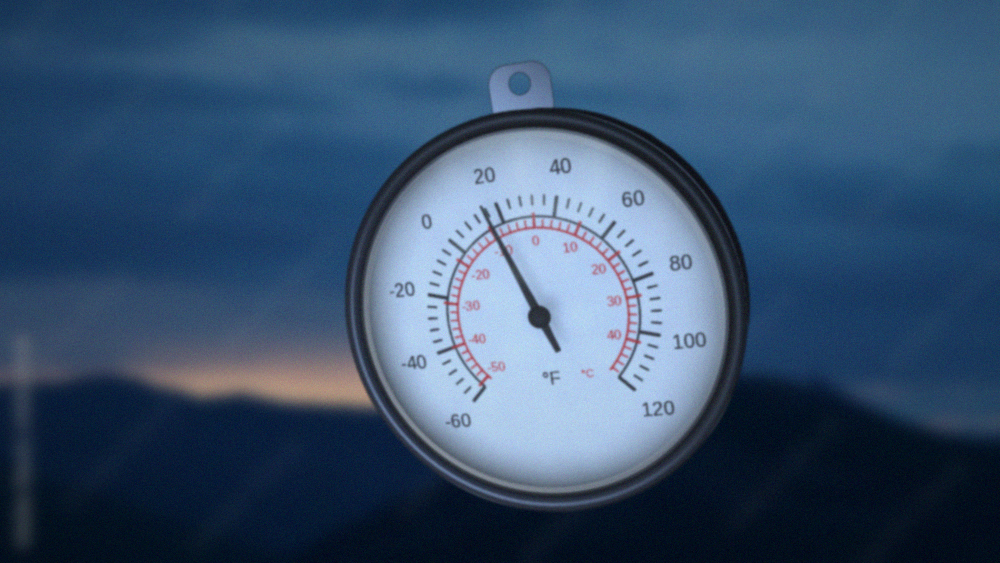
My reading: 16
